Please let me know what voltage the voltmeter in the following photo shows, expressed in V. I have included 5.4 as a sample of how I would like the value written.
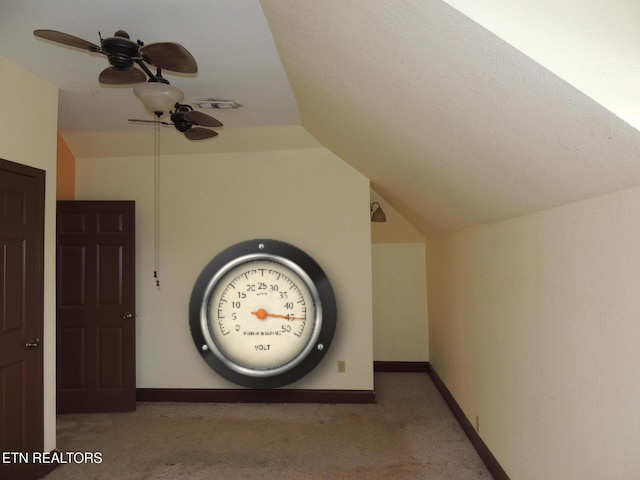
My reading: 45
